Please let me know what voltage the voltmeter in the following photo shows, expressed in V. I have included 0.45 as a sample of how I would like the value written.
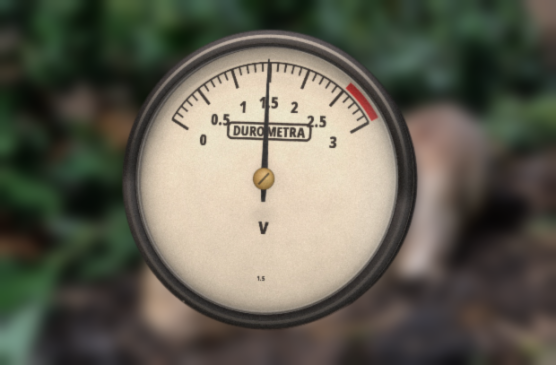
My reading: 1.5
